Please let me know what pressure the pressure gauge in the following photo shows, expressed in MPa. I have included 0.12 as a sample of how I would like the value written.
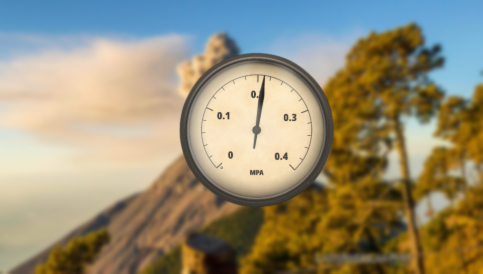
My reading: 0.21
